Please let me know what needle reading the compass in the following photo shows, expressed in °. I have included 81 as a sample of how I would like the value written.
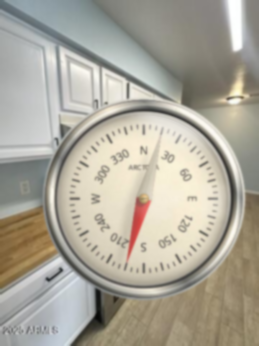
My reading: 195
